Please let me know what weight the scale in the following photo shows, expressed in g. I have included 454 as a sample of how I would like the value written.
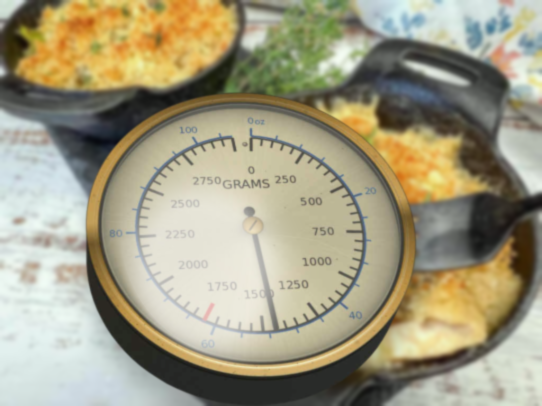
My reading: 1450
